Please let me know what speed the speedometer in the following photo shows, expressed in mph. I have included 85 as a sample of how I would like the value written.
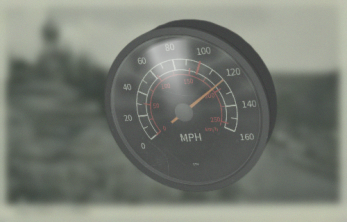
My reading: 120
